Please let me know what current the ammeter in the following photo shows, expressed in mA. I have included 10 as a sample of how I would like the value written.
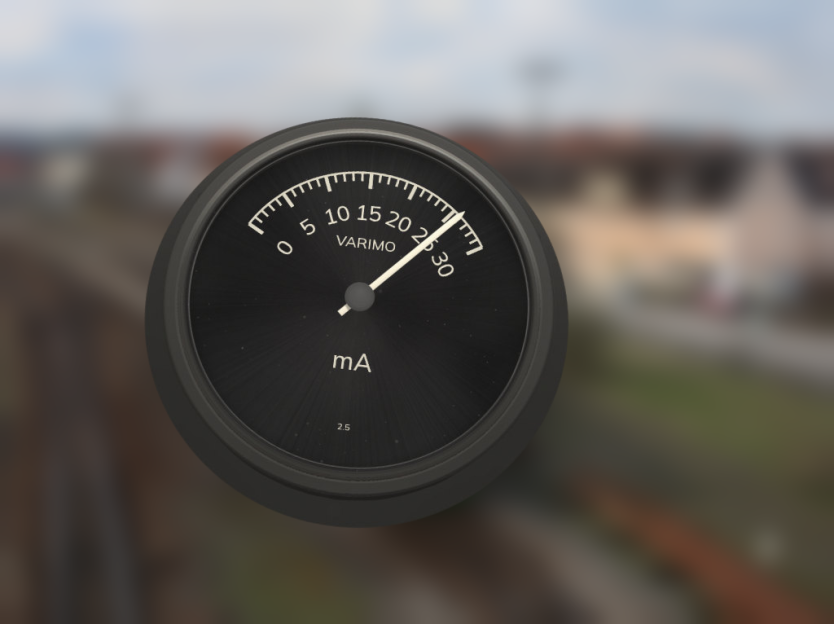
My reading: 26
